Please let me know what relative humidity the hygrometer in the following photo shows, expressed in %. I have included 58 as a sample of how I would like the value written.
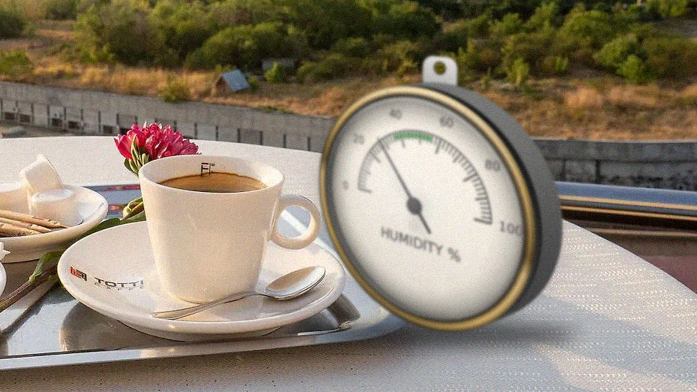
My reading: 30
